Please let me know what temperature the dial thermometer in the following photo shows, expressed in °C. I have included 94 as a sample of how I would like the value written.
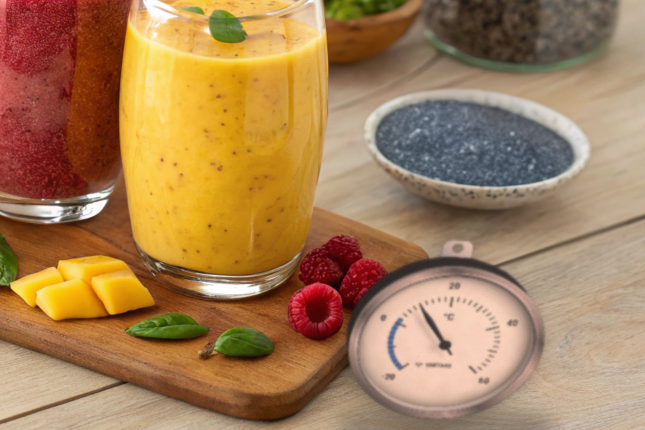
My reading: 10
